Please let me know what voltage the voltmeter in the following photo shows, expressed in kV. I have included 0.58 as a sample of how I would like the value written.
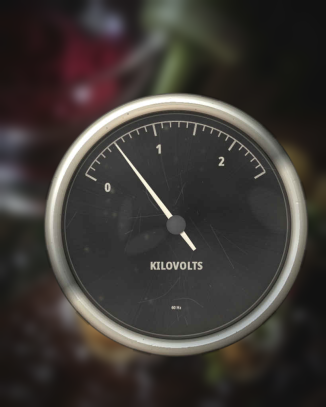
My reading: 0.5
